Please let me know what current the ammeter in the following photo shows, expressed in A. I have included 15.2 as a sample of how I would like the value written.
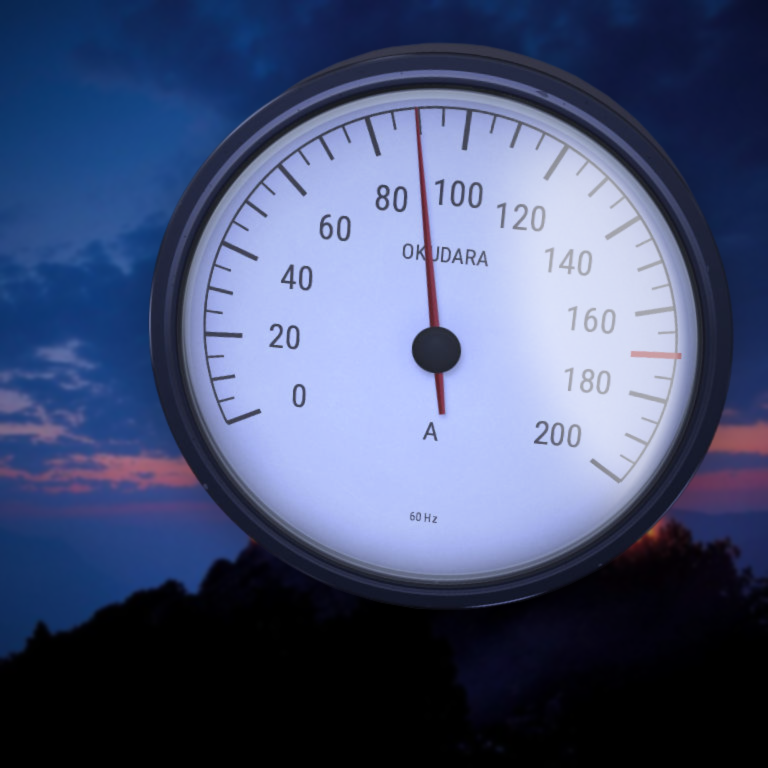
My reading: 90
